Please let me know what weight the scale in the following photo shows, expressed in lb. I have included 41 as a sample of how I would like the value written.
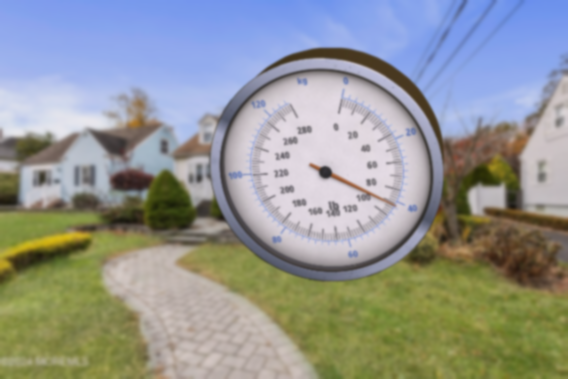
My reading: 90
